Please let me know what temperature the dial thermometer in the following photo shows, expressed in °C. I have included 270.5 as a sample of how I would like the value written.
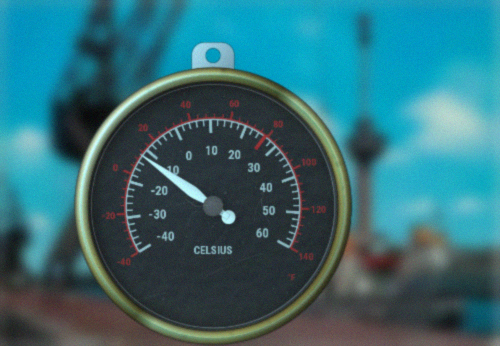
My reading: -12
